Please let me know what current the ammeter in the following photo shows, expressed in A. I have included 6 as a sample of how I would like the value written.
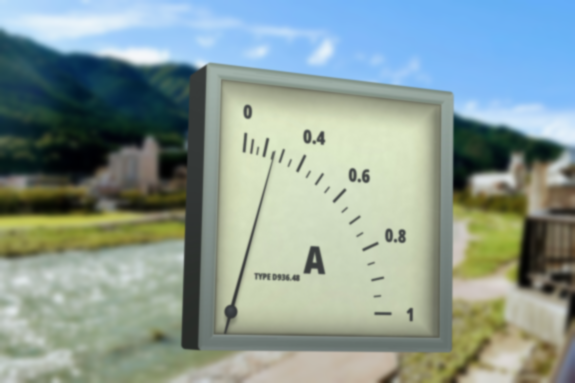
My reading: 0.25
